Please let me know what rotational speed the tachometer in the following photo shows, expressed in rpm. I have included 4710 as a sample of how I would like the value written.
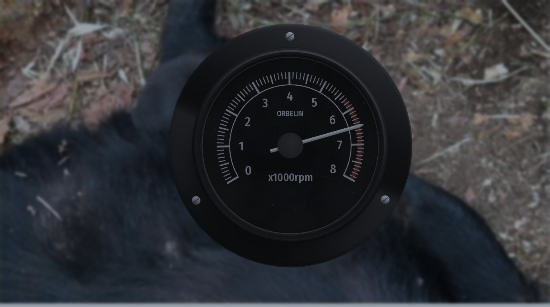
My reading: 6500
